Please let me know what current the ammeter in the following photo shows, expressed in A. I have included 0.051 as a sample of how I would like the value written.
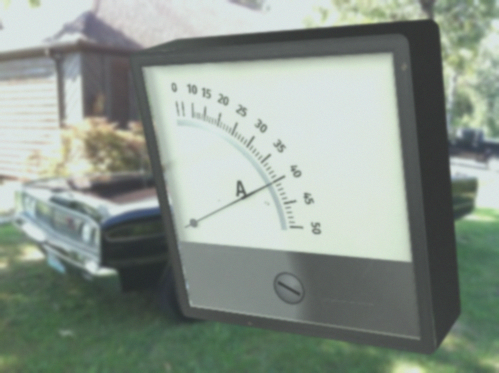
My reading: 40
